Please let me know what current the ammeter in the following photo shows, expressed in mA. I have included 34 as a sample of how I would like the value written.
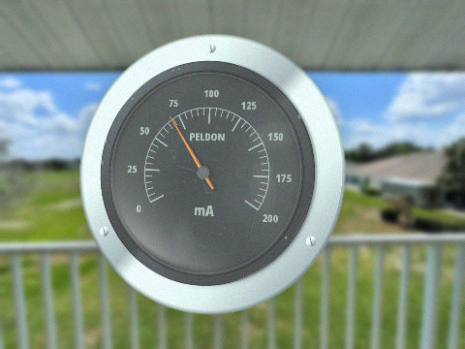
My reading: 70
